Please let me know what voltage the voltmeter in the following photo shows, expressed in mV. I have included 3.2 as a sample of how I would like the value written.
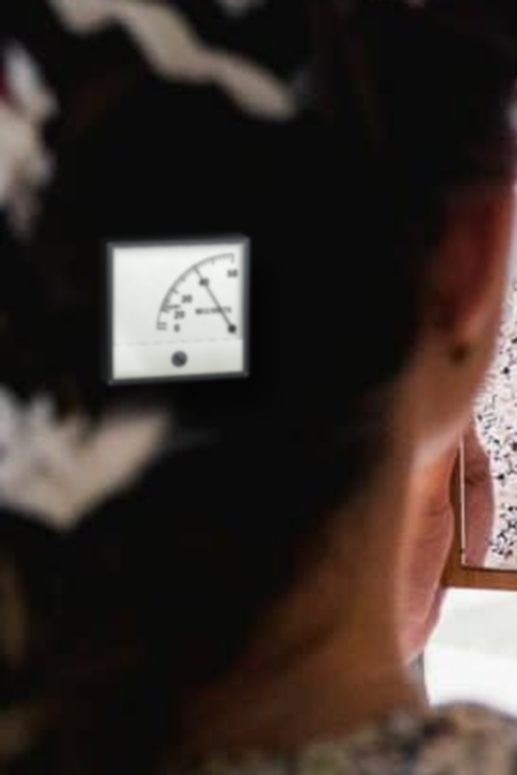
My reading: 40
